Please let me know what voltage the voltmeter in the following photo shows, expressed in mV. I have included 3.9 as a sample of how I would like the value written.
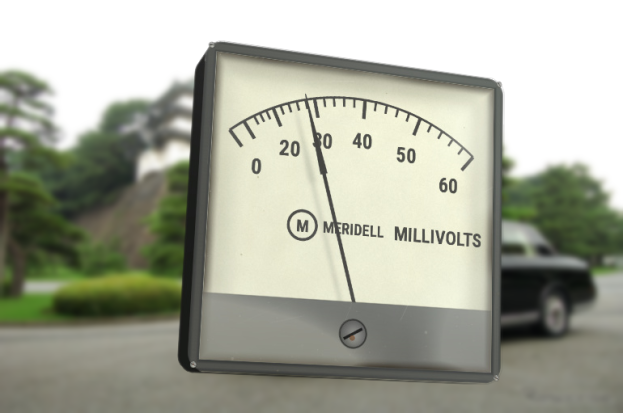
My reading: 28
